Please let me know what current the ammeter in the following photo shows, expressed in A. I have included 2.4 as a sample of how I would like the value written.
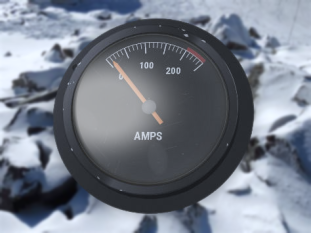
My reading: 10
